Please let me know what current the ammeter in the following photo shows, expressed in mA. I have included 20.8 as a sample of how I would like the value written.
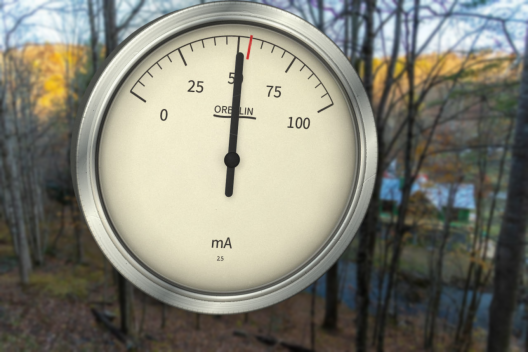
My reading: 50
